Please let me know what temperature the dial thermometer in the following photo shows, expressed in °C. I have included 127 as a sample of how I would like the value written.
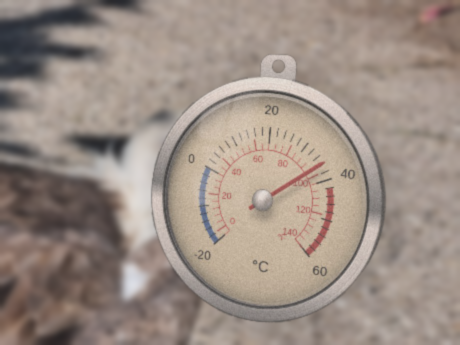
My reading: 36
